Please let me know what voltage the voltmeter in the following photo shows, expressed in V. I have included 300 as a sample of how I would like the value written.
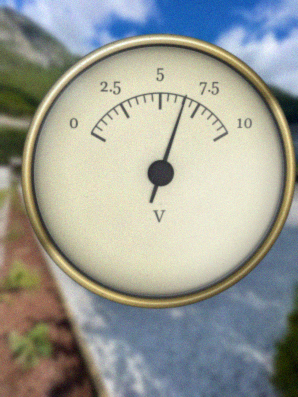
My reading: 6.5
